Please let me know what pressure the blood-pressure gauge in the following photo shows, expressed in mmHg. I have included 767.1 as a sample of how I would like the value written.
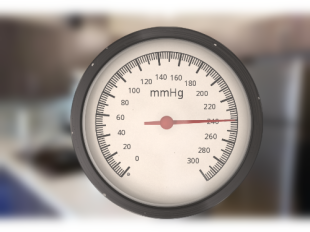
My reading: 240
